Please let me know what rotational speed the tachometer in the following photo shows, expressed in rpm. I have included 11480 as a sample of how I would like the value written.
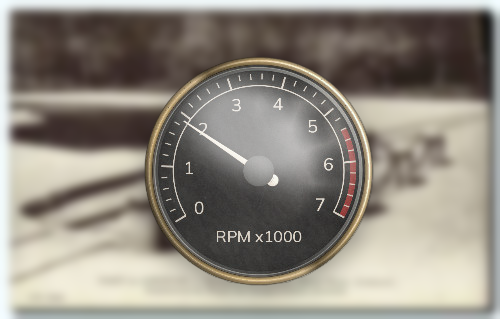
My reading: 1900
